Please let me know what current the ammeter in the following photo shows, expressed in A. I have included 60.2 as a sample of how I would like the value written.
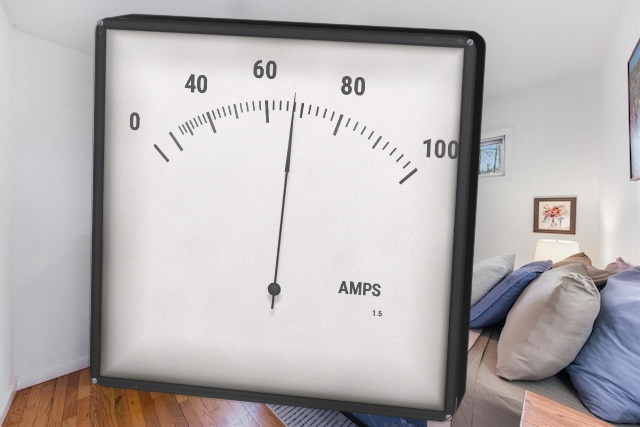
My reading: 68
